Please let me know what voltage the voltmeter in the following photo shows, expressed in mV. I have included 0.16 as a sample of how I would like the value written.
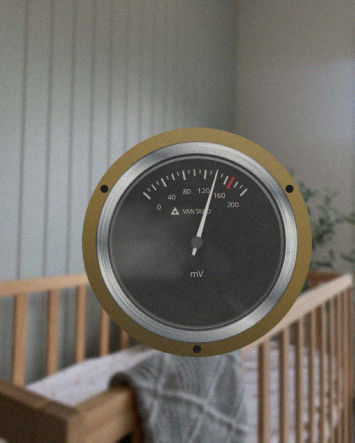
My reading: 140
